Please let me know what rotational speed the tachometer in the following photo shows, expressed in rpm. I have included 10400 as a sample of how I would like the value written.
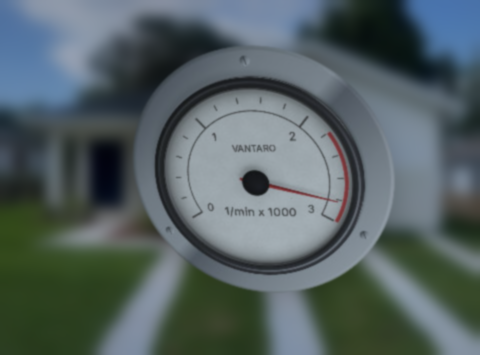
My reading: 2800
